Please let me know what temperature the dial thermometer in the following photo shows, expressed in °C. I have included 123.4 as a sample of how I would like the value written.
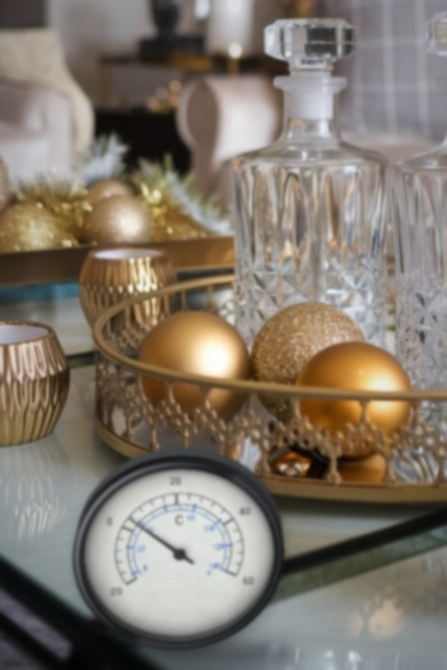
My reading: 4
